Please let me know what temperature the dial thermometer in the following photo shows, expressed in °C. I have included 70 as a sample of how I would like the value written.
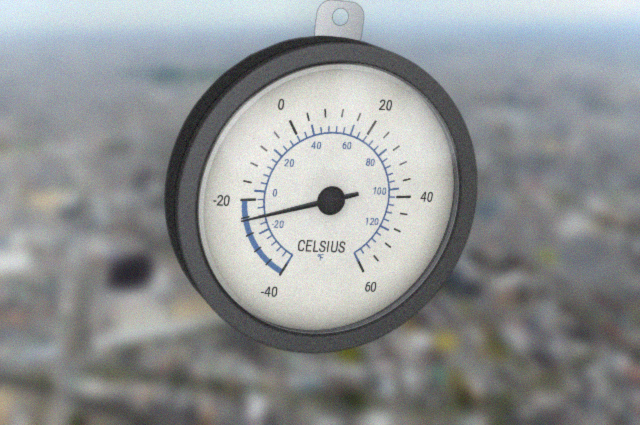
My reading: -24
